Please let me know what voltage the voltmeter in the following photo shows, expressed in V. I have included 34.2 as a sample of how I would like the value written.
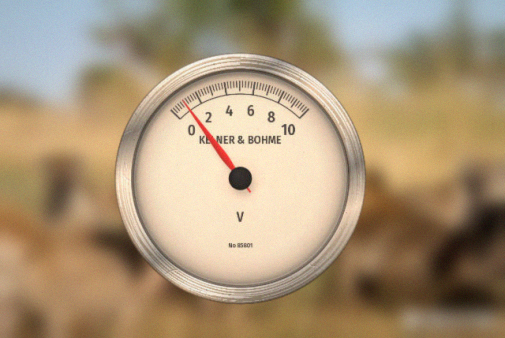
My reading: 1
